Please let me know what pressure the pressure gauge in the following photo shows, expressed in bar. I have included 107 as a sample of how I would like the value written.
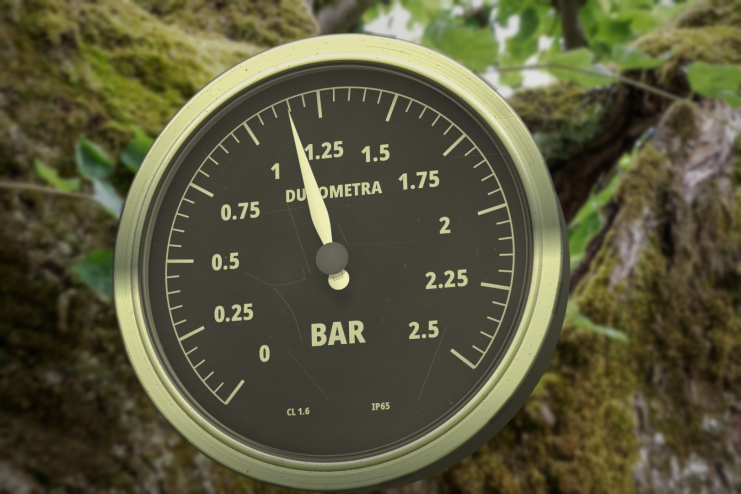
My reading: 1.15
